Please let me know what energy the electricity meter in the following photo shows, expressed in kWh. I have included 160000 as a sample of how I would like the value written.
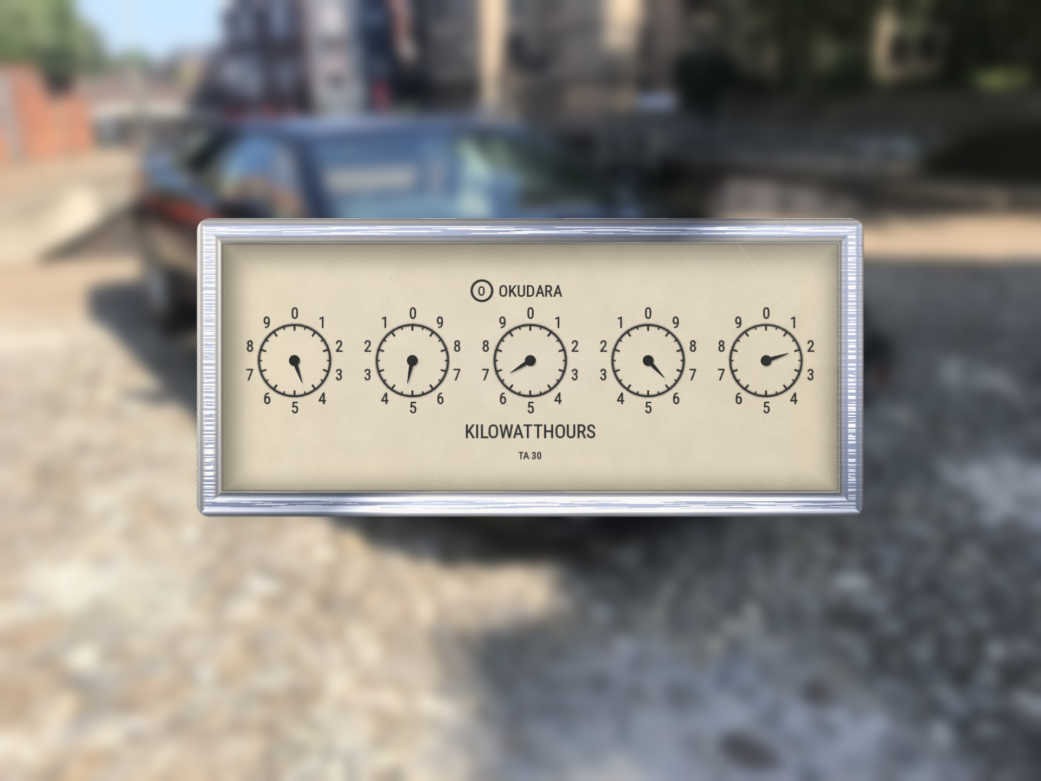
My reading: 44662
